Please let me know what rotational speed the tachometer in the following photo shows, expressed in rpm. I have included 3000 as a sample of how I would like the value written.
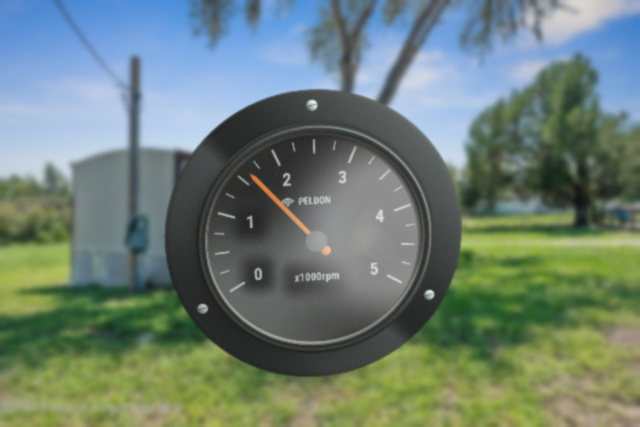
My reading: 1625
